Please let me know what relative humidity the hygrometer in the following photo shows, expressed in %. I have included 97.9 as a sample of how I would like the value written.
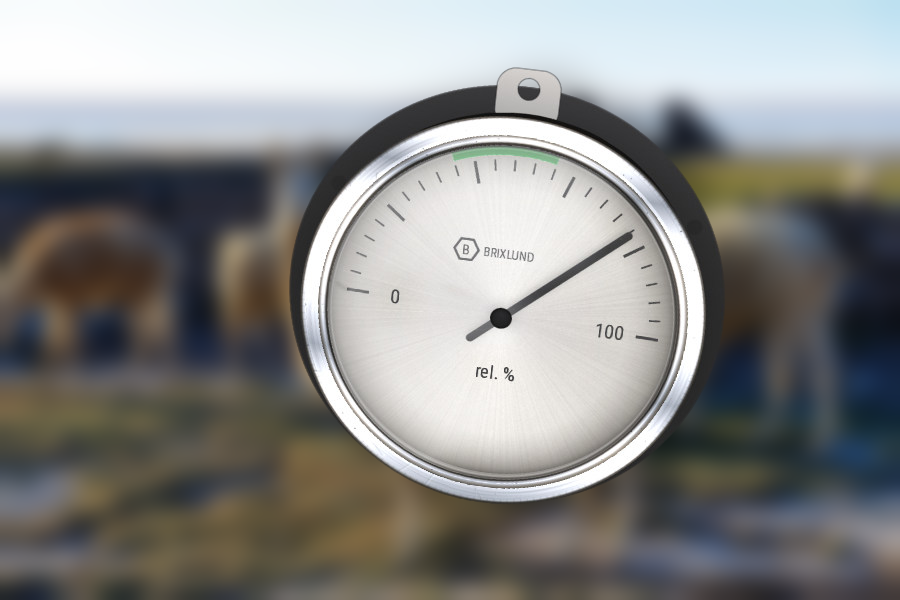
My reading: 76
